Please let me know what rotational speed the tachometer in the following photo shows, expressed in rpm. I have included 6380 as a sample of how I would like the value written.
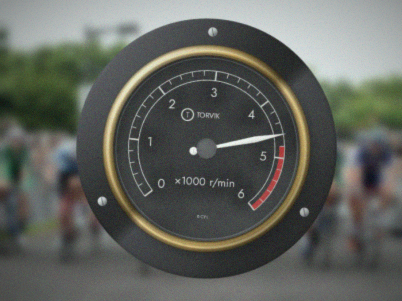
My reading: 4600
